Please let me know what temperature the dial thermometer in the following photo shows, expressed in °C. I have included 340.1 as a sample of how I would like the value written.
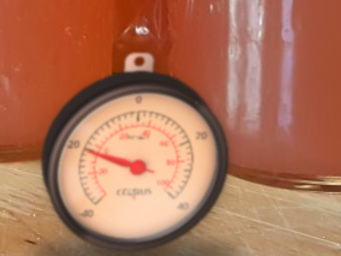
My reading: -20
